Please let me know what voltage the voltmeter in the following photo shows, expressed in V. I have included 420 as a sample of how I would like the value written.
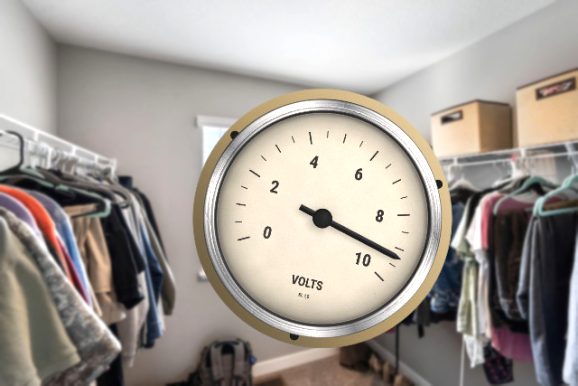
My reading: 9.25
